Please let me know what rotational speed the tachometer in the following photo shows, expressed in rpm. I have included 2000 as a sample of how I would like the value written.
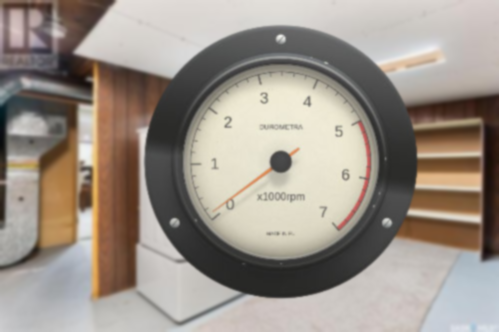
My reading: 100
